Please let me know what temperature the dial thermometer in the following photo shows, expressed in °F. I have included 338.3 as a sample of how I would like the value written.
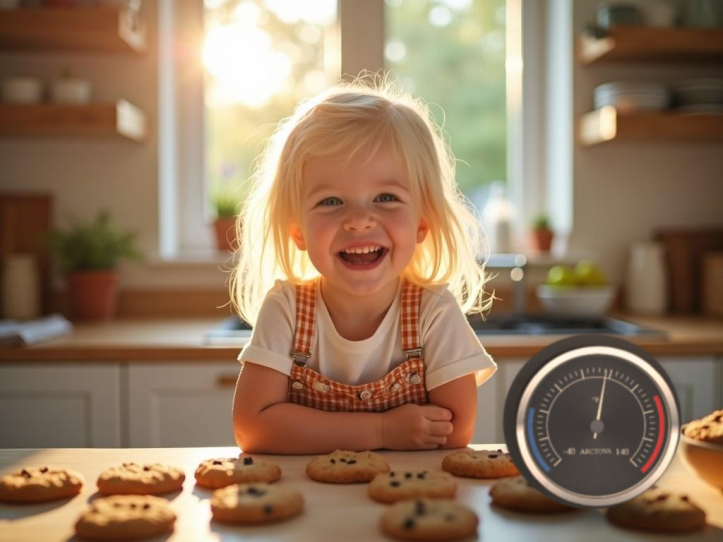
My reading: 56
